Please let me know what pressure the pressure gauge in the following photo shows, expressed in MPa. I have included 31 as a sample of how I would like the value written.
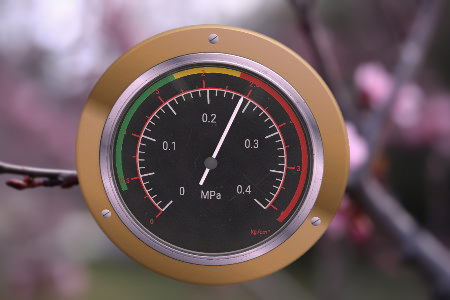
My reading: 0.24
